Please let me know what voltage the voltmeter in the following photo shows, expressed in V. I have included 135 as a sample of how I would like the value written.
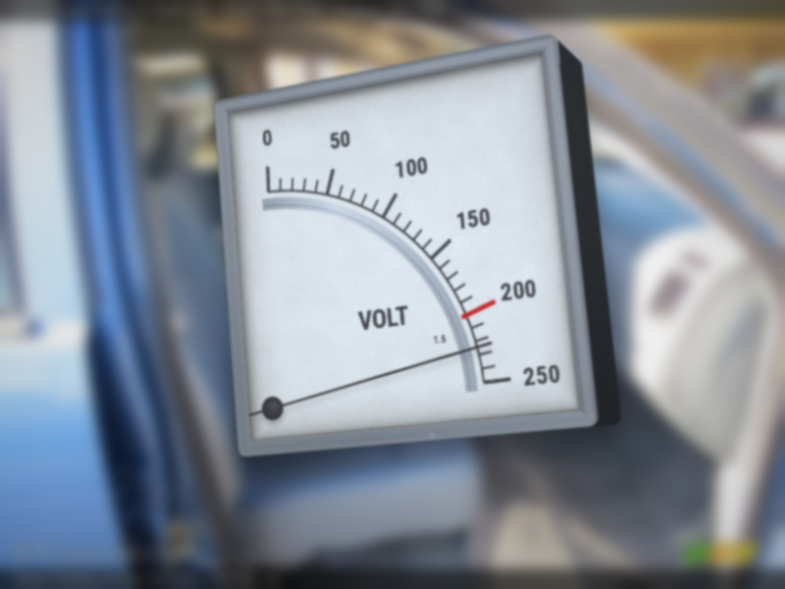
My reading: 225
